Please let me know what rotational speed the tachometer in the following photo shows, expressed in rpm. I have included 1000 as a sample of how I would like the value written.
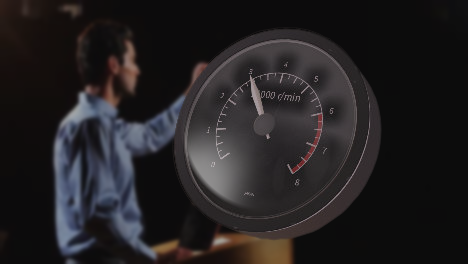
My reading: 3000
